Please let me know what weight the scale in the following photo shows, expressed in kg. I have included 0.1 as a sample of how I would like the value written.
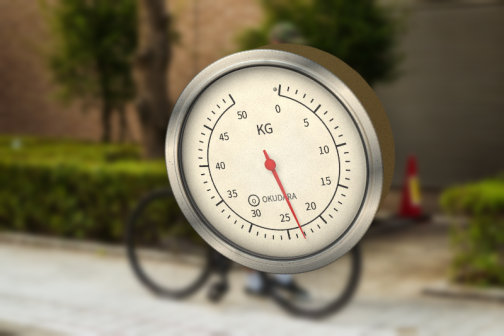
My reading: 23
